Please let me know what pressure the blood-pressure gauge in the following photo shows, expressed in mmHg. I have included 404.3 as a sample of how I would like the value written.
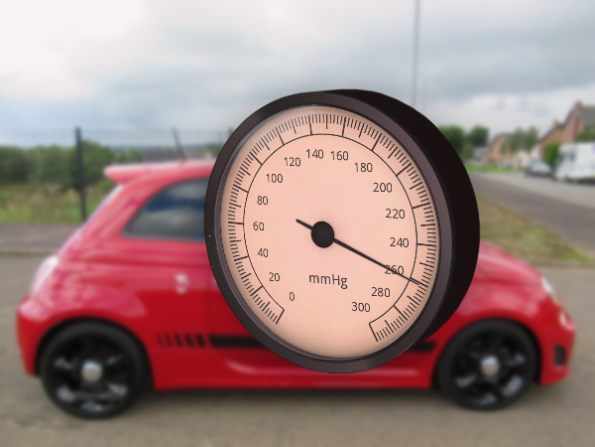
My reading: 260
